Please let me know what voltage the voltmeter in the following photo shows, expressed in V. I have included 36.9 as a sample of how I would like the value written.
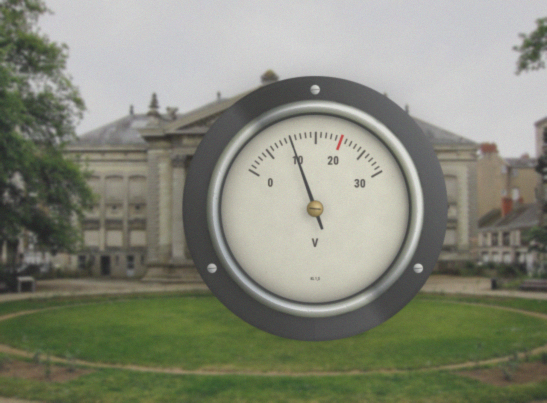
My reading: 10
